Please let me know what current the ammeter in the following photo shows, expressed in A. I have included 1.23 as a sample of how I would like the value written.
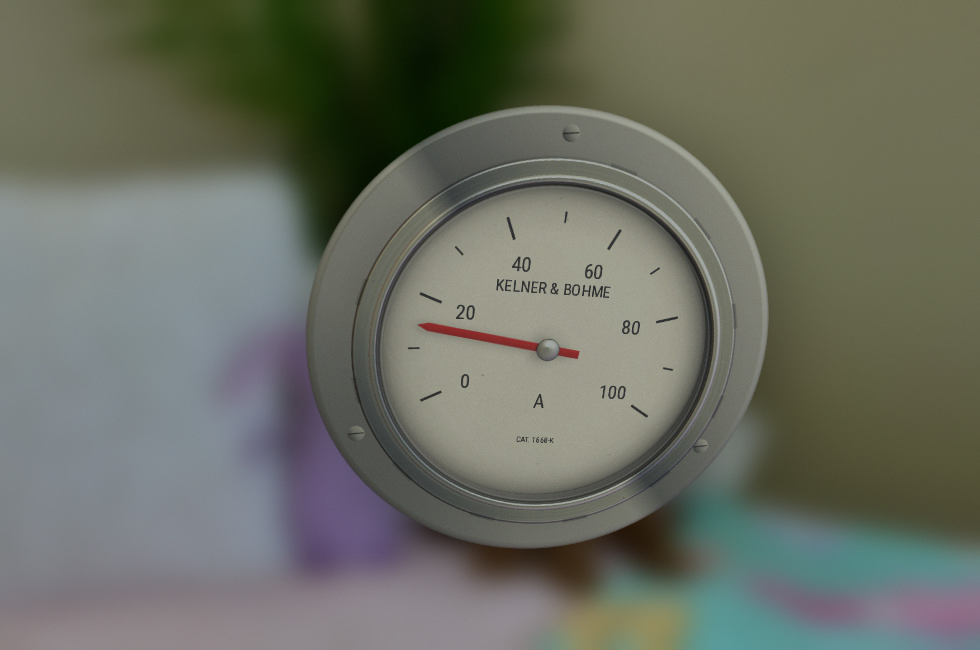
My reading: 15
